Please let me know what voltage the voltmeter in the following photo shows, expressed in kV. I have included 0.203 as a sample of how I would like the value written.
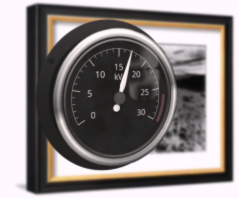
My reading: 17
